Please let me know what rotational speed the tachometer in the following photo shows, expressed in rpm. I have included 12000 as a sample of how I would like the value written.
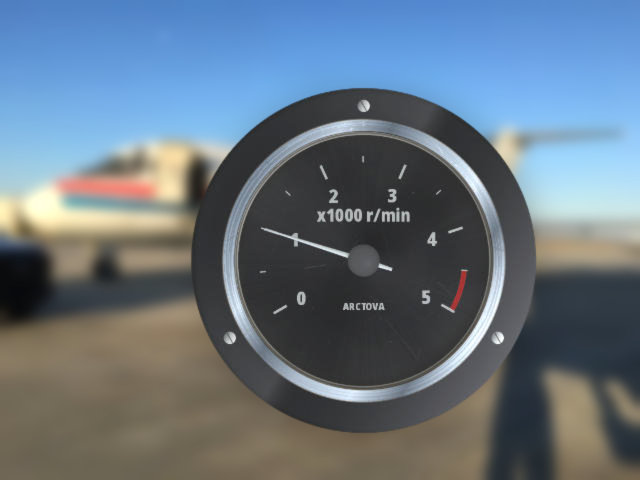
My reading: 1000
